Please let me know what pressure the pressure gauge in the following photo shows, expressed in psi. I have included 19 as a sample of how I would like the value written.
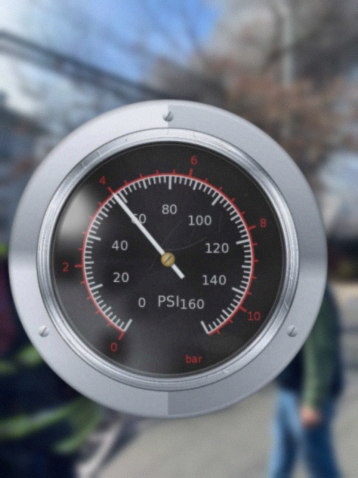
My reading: 58
